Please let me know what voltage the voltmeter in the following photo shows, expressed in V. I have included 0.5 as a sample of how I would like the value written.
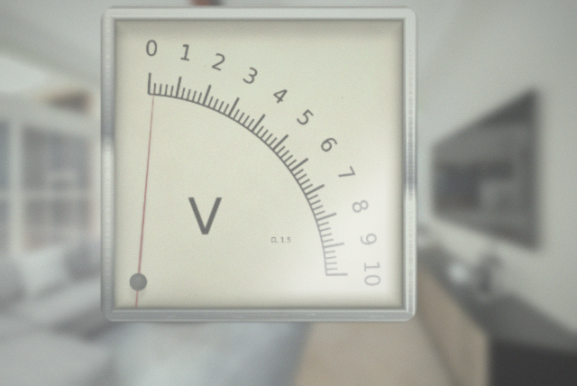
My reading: 0.2
